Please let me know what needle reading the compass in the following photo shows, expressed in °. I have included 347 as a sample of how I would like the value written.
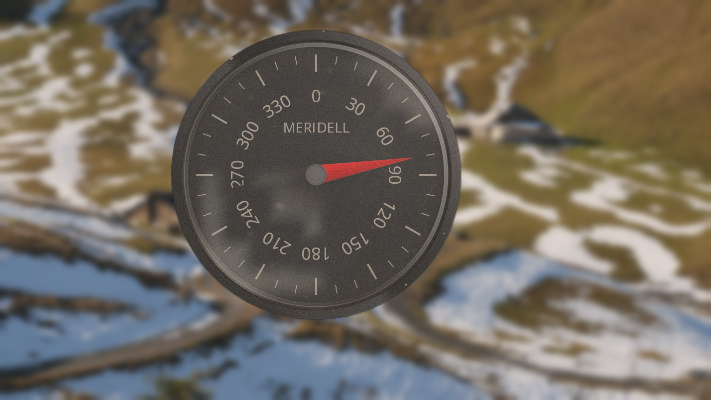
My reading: 80
